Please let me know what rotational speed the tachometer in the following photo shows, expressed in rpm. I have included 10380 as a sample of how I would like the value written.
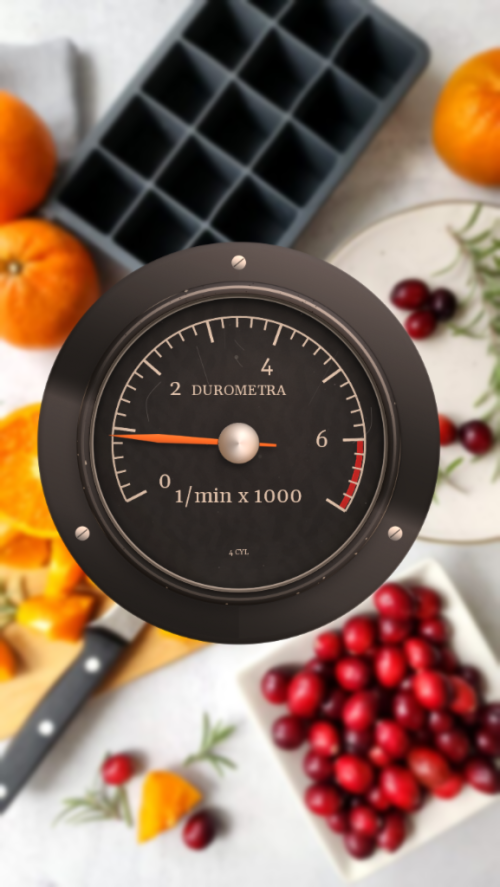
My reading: 900
